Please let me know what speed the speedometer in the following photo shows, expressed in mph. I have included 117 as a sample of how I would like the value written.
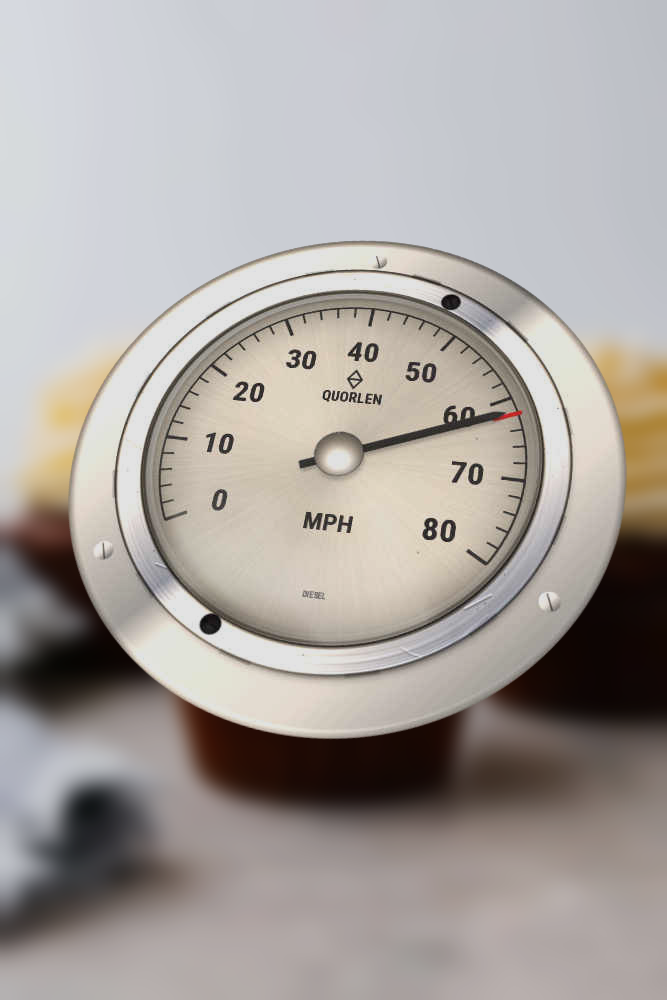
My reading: 62
